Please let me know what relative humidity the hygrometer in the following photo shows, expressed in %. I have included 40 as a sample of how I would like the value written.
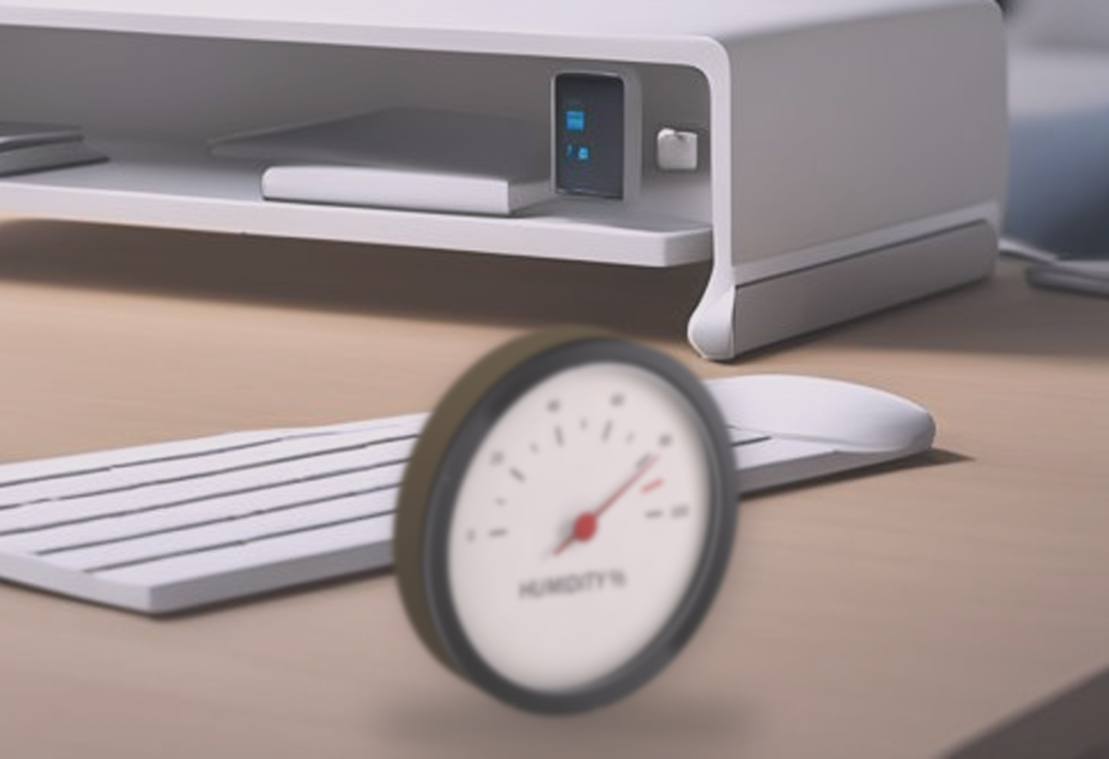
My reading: 80
